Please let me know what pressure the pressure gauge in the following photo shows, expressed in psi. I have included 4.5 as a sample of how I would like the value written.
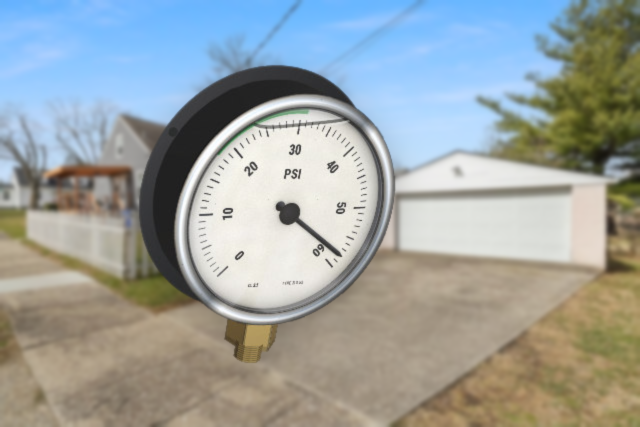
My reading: 58
